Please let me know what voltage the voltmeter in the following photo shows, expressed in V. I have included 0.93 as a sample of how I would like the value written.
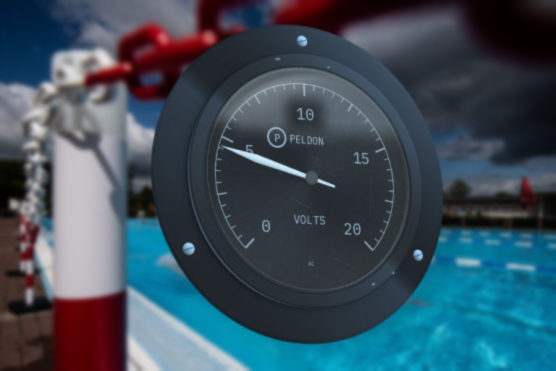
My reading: 4.5
